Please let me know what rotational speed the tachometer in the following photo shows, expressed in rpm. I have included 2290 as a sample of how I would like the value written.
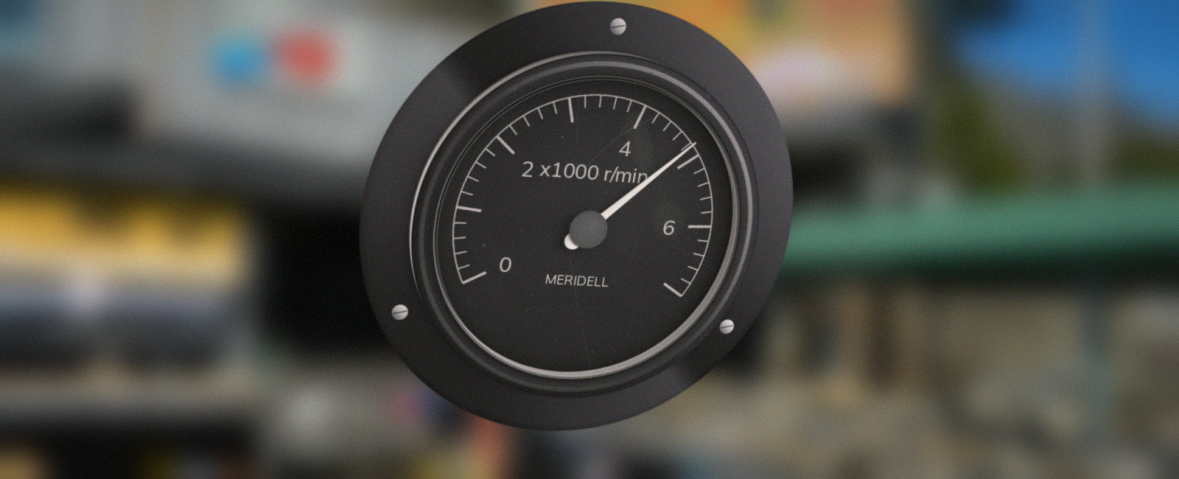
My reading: 4800
